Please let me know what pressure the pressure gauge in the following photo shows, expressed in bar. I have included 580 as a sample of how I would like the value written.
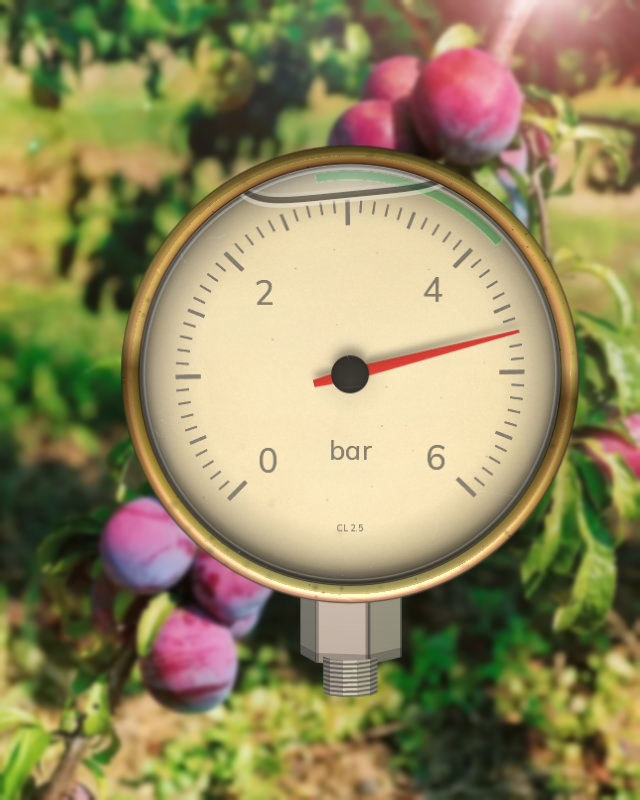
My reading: 4.7
